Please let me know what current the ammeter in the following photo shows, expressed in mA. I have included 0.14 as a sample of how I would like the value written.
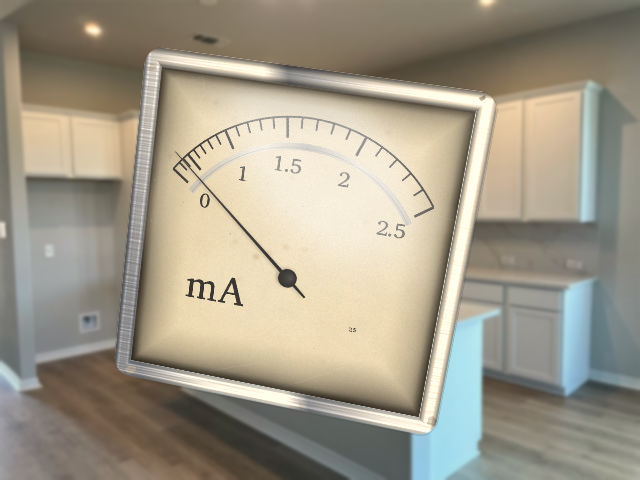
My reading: 0.4
